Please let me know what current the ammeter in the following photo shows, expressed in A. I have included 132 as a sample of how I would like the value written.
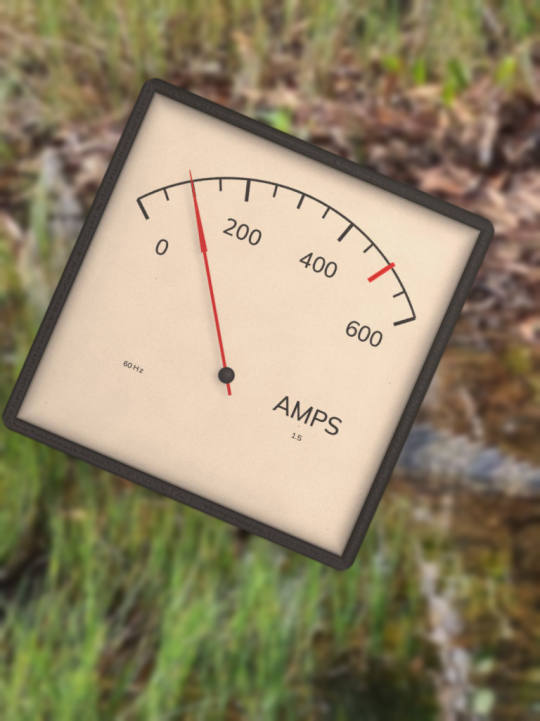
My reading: 100
